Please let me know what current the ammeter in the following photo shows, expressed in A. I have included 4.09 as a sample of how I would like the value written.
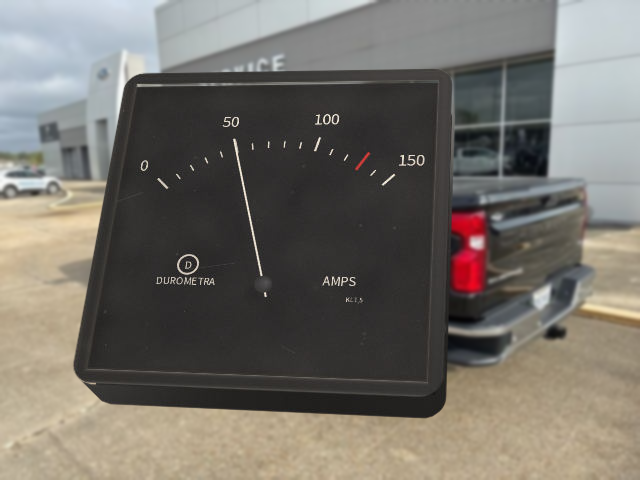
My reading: 50
